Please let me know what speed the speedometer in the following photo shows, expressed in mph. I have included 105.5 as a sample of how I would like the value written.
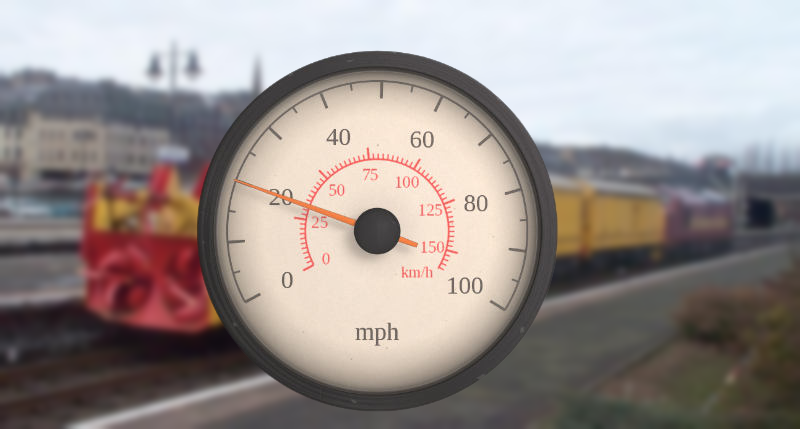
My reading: 20
